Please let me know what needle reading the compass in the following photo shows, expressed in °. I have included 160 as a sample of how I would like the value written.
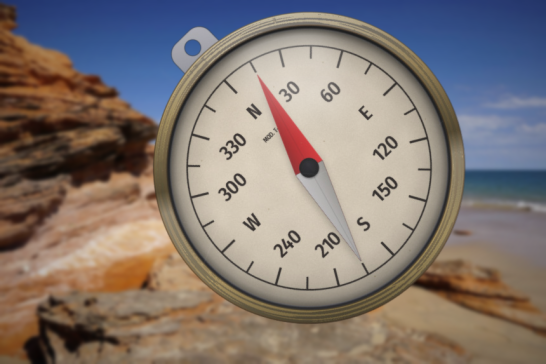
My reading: 15
